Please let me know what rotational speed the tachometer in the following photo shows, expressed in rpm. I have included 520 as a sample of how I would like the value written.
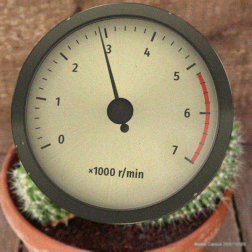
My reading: 2900
